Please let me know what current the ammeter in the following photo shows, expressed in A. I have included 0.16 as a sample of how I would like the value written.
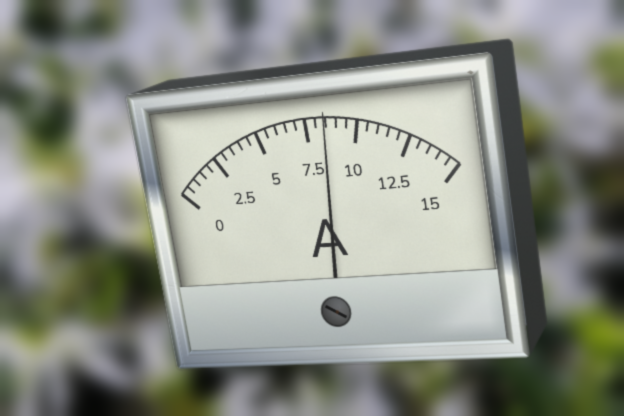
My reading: 8.5
